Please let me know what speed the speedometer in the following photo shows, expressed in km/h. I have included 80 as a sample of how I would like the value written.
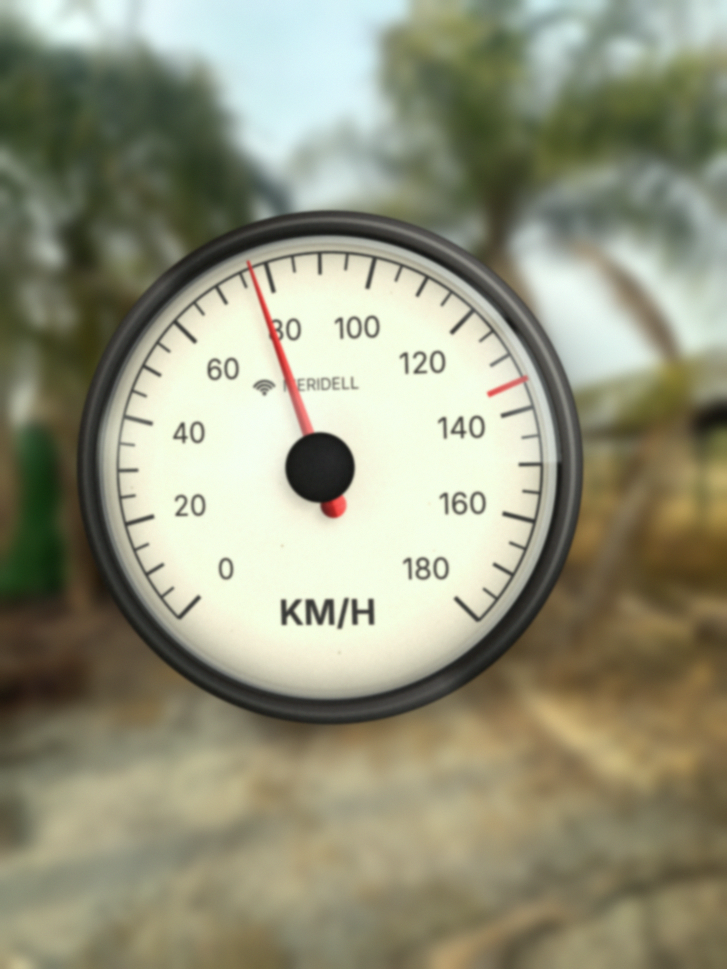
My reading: 77.5
